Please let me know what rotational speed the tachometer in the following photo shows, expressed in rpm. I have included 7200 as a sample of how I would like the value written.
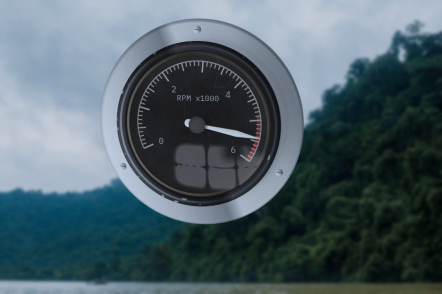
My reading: 5400
